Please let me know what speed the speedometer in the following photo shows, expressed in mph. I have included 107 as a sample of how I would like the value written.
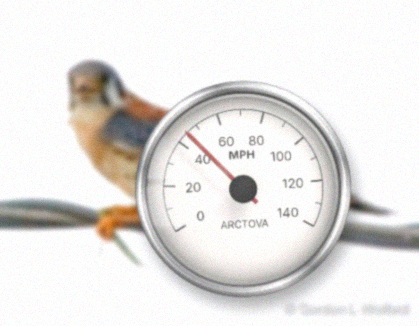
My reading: 45
